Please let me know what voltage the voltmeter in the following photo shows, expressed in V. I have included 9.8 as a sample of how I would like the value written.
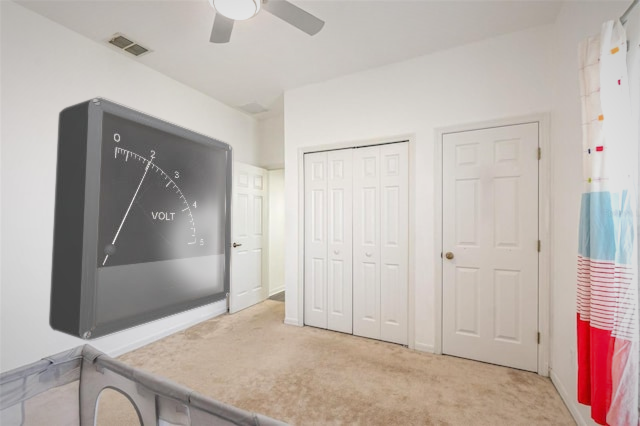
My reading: 2
